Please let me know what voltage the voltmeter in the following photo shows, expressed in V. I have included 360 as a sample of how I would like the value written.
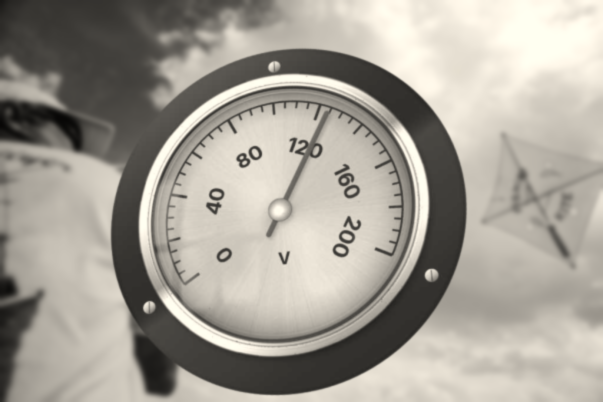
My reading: 125
